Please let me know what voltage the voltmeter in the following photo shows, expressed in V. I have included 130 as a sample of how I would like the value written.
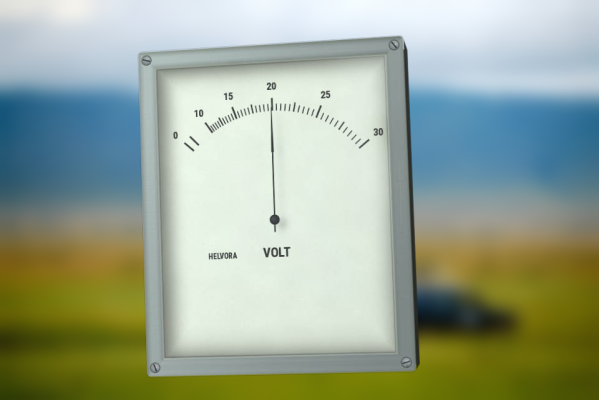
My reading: 20
